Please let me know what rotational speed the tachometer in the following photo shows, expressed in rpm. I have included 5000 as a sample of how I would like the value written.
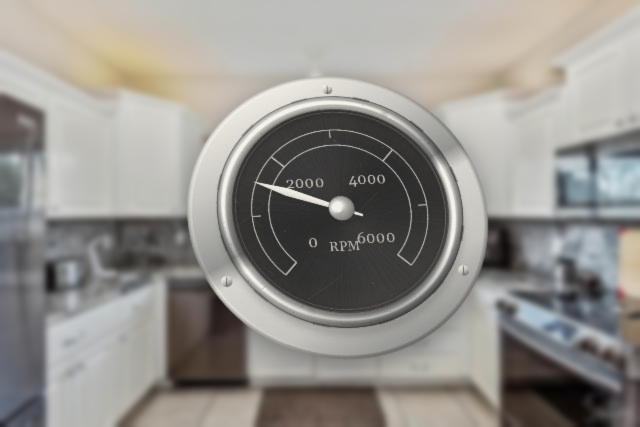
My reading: 1500
